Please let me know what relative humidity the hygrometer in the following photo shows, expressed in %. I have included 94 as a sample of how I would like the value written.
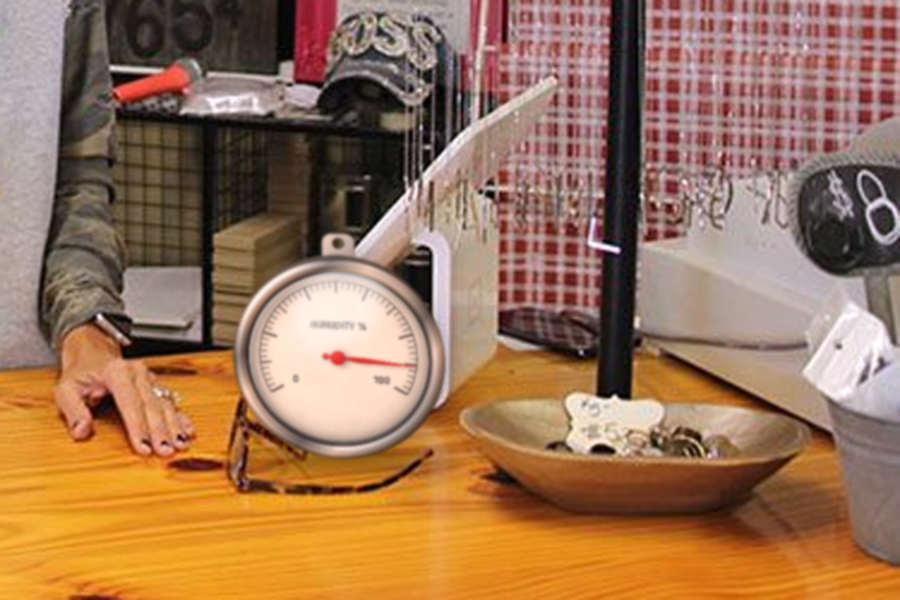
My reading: 90
